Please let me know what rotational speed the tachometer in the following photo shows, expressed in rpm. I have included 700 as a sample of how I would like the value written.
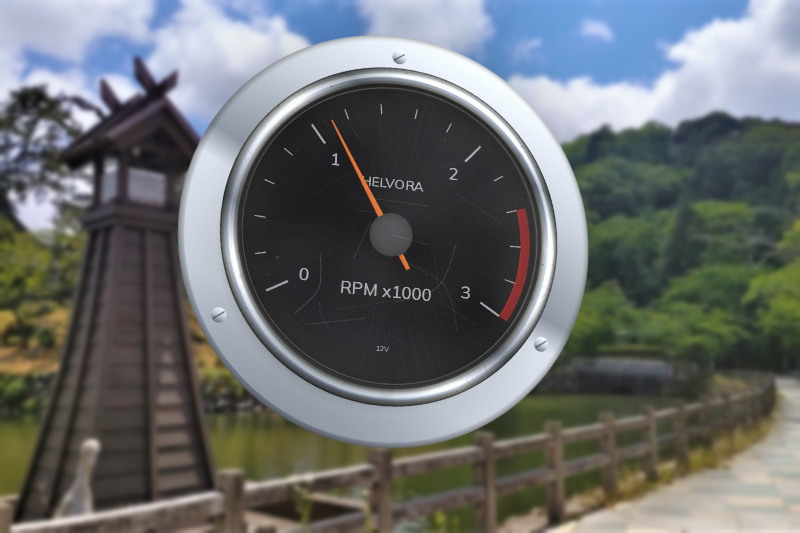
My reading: 1100
